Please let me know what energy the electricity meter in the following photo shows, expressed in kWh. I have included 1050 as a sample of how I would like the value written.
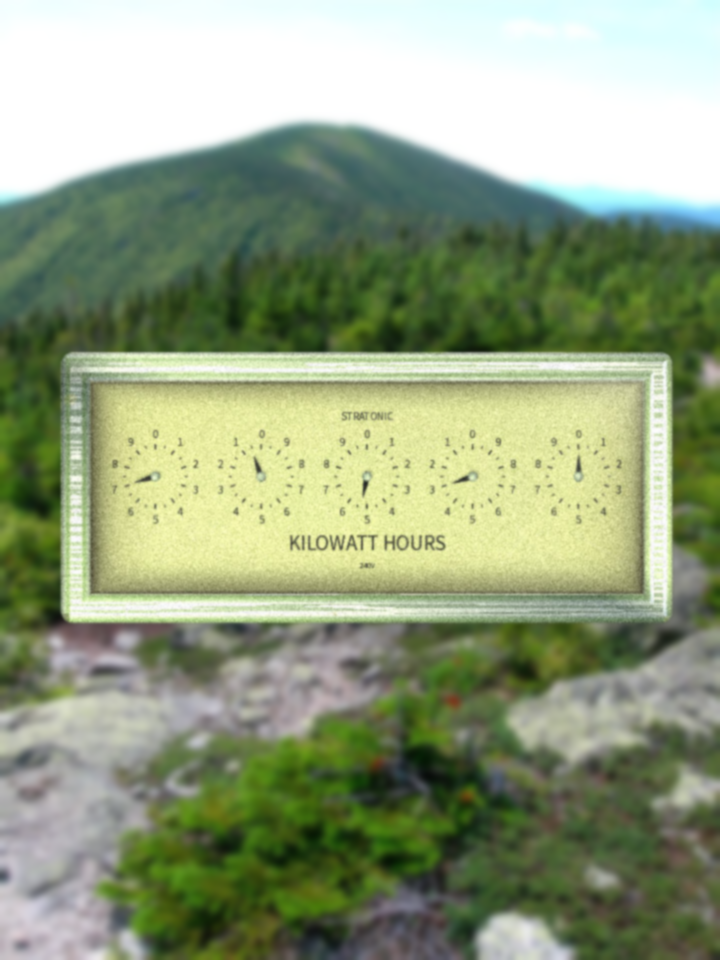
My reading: 70530
